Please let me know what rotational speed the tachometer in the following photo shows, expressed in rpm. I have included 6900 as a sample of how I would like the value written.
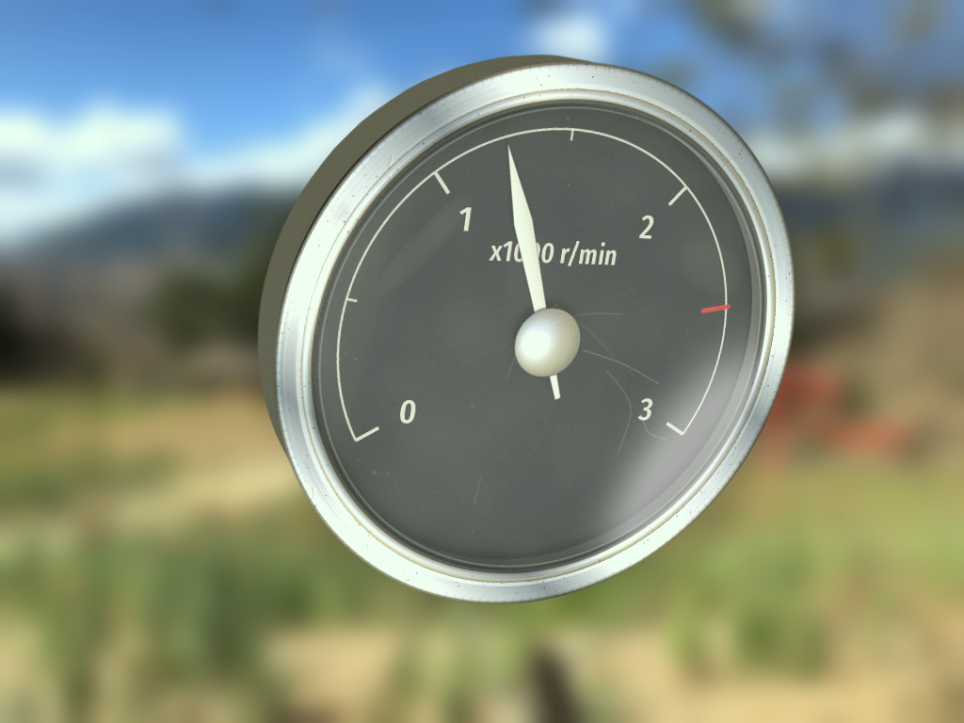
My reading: 1250
